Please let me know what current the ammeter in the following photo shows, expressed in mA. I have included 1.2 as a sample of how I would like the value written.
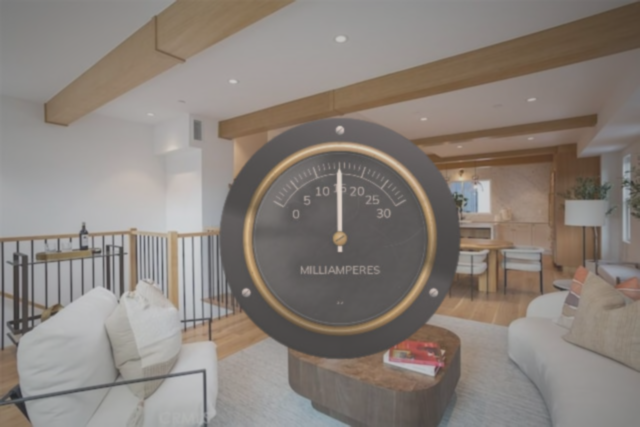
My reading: 15
